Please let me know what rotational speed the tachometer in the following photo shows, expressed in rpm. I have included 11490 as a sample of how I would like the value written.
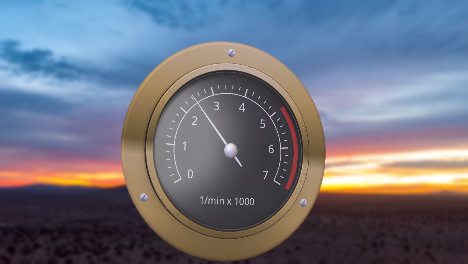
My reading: 2400
